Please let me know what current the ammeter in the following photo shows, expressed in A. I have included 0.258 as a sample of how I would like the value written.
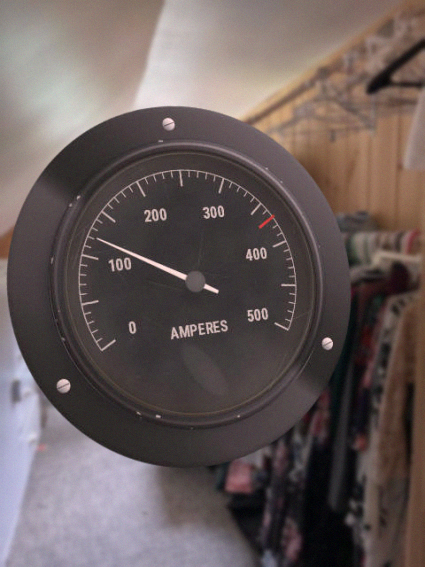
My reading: 120
